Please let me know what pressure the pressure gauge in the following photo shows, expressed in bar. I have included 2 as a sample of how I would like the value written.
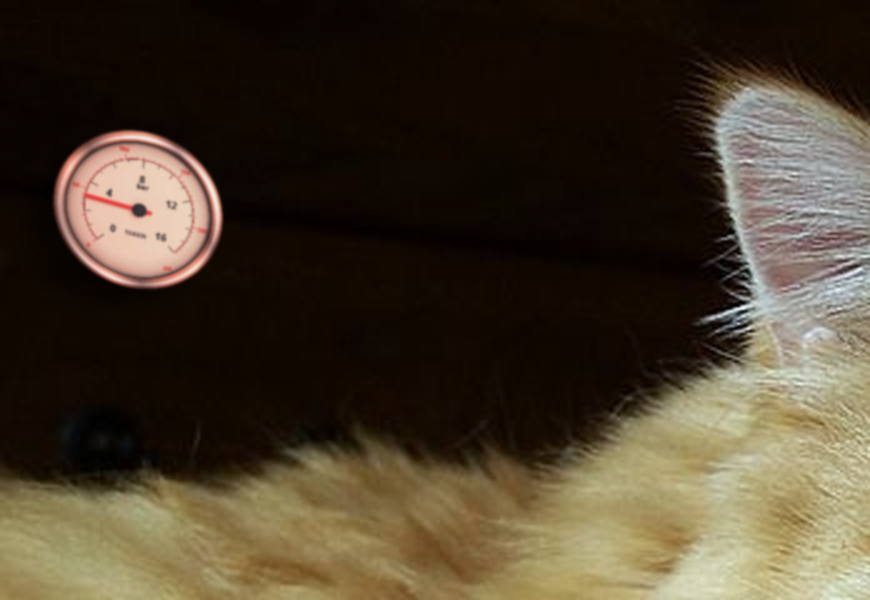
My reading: 3
